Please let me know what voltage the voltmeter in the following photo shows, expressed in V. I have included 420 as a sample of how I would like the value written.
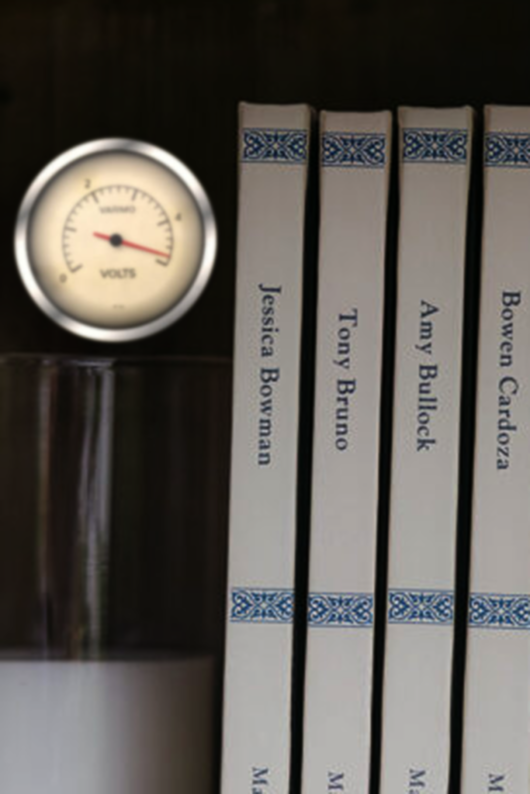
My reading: 4.8
